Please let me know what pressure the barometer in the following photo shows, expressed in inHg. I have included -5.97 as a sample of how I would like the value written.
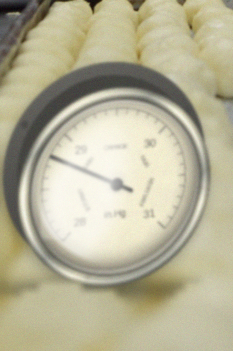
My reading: 28.8
